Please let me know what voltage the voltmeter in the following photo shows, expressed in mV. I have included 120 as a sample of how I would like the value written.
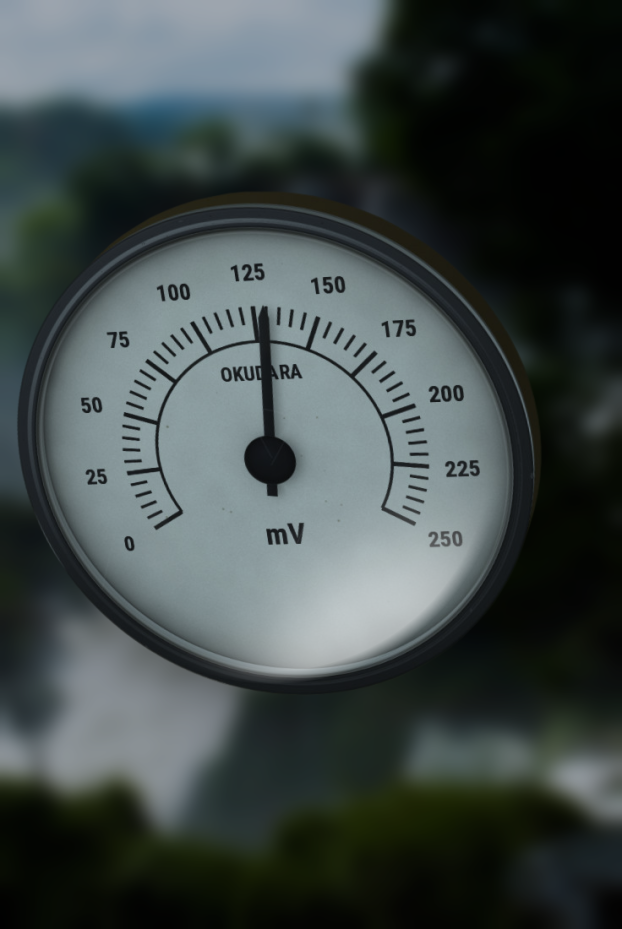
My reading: 130
